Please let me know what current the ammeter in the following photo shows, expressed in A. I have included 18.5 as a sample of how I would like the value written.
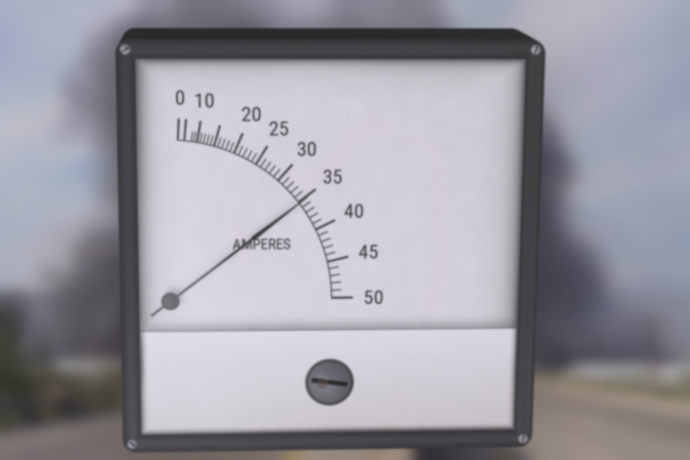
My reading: 35
